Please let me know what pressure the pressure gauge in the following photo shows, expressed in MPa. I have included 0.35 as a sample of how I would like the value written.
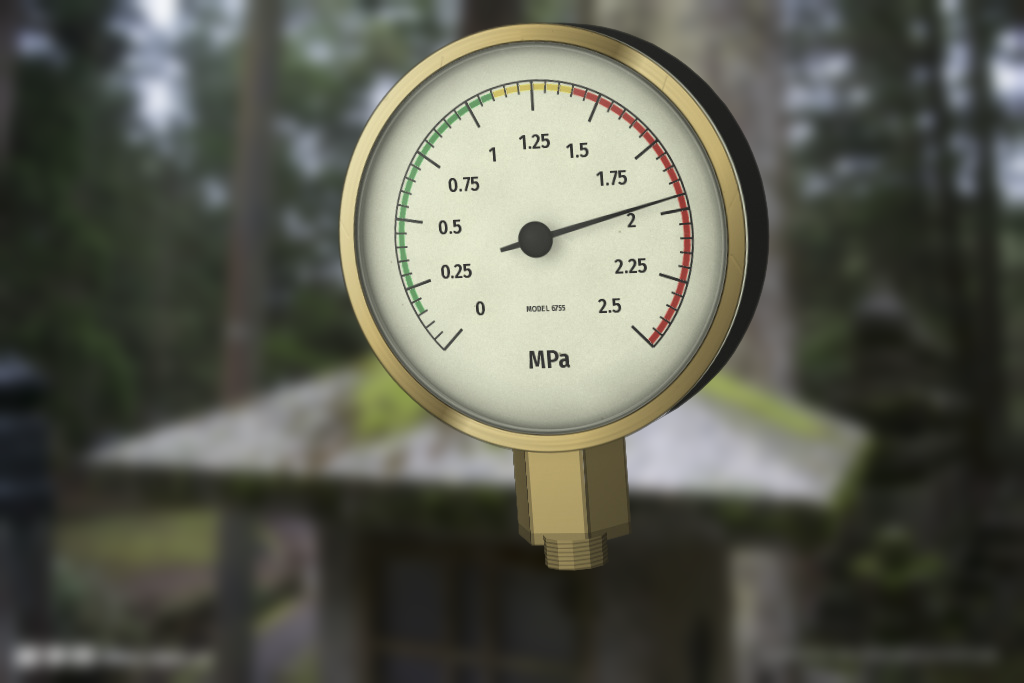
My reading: 1.95
